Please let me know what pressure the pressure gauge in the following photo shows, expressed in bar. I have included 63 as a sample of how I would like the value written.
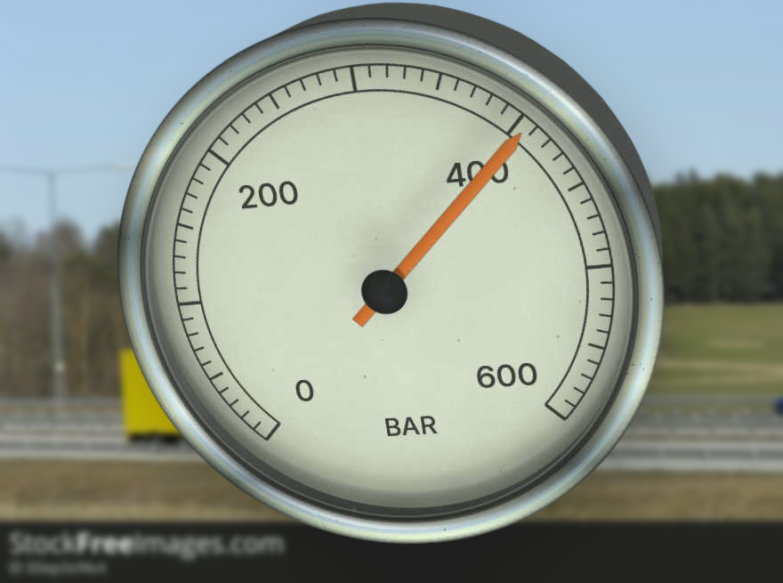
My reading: 405
